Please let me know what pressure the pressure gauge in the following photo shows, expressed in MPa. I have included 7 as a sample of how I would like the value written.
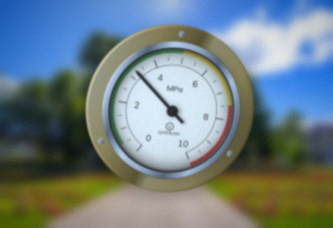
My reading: 3.25
